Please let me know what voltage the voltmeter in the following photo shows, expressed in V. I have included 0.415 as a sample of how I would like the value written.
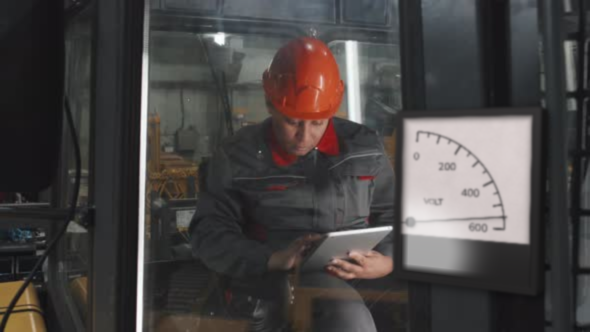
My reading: 550
